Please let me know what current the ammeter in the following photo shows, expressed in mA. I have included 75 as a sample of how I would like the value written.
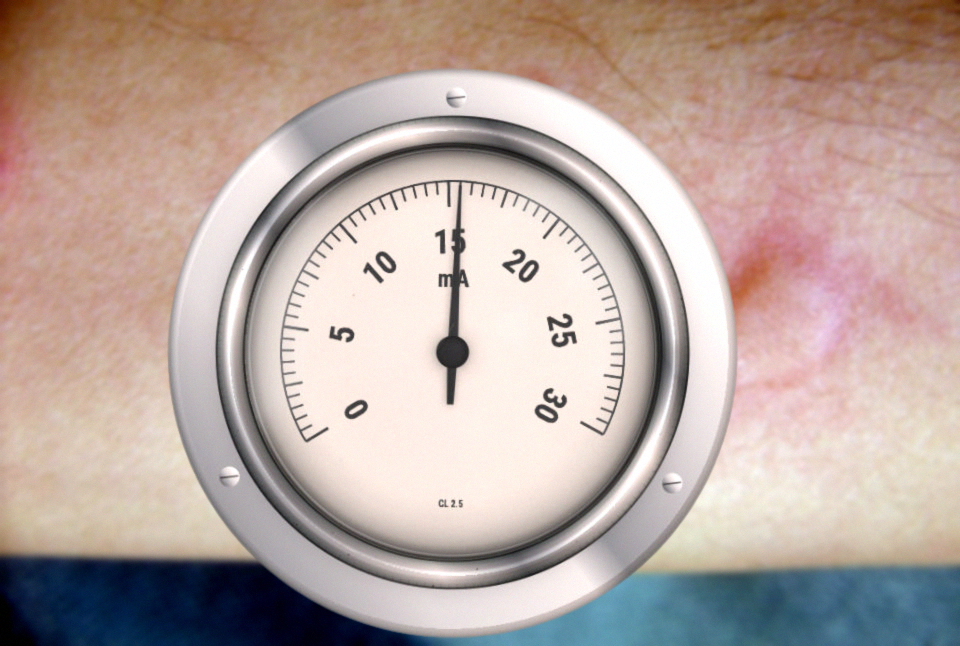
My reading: 15.5
